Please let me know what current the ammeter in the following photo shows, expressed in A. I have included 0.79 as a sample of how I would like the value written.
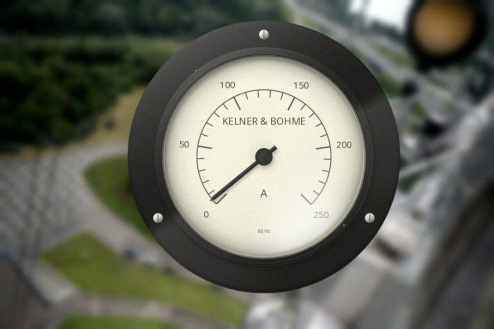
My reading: 5
